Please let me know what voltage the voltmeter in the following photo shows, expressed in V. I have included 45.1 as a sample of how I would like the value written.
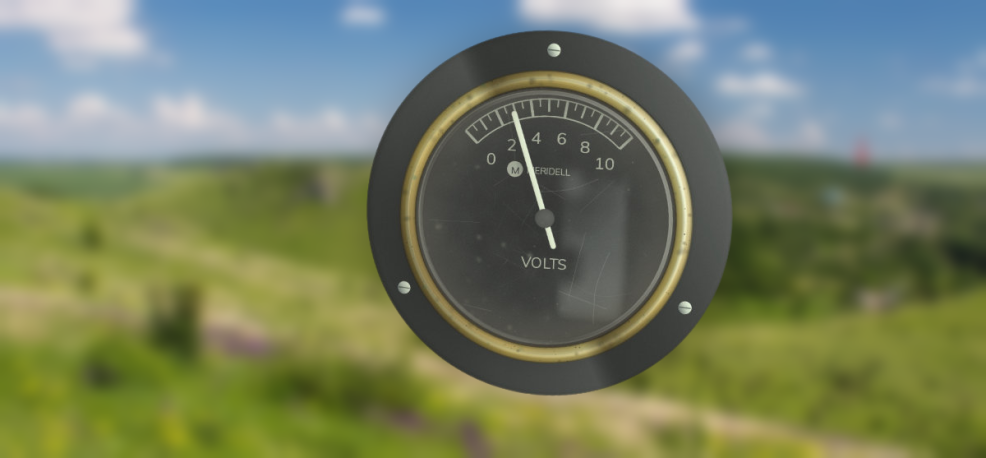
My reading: 3
